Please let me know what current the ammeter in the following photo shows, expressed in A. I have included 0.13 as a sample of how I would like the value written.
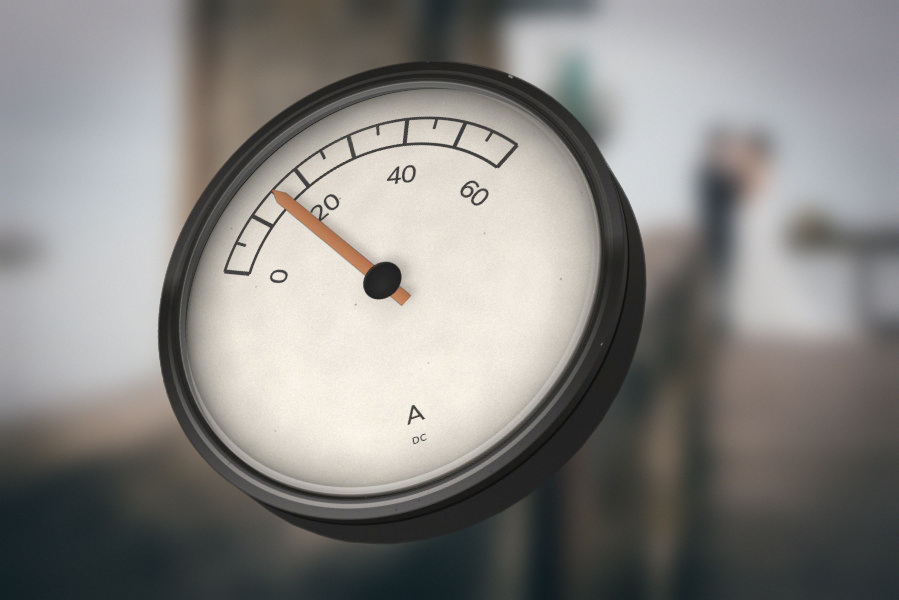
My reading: 15
